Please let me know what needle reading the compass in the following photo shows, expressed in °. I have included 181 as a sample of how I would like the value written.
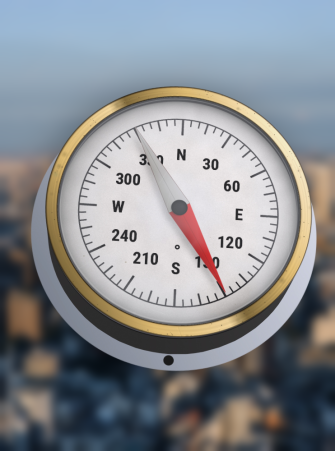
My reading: 150
